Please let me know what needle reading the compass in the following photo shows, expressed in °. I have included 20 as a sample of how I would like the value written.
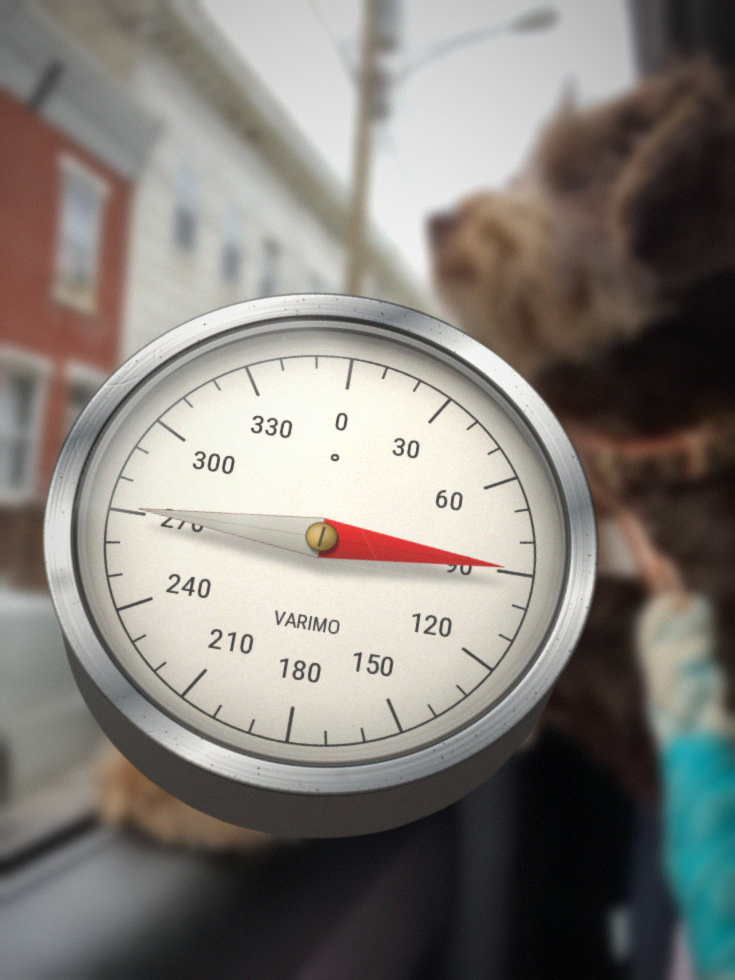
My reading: 90
